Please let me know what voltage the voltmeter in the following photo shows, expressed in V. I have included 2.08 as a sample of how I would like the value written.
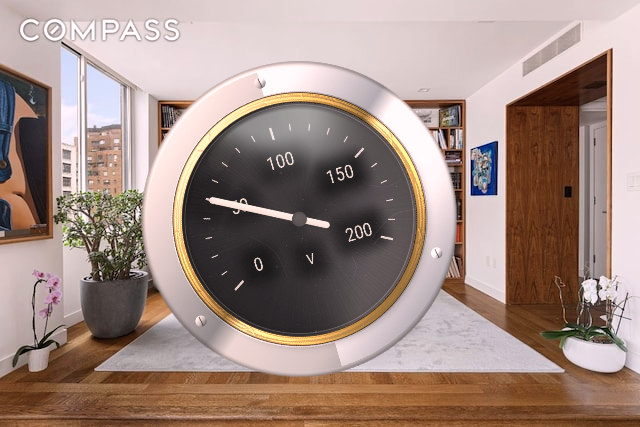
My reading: 50
